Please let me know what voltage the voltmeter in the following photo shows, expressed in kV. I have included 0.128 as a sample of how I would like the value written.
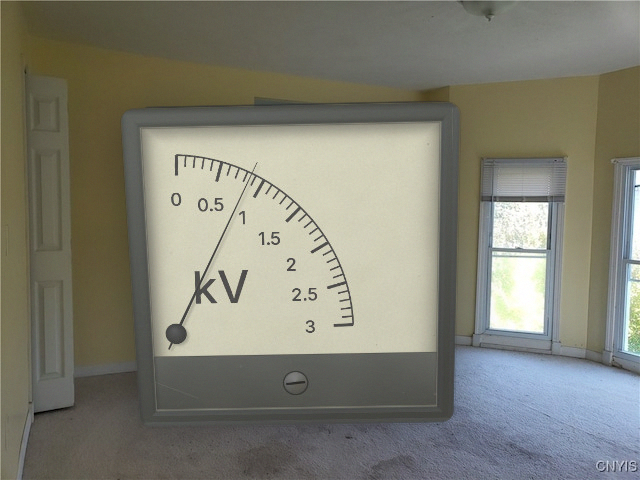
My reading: 0.85
